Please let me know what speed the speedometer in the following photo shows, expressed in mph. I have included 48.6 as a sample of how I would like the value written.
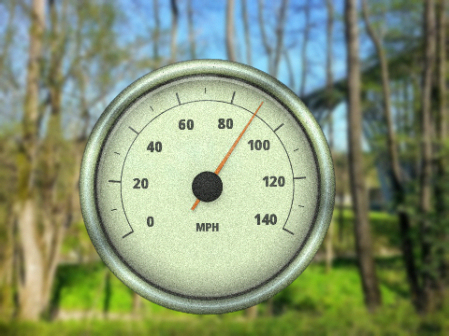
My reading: 90
